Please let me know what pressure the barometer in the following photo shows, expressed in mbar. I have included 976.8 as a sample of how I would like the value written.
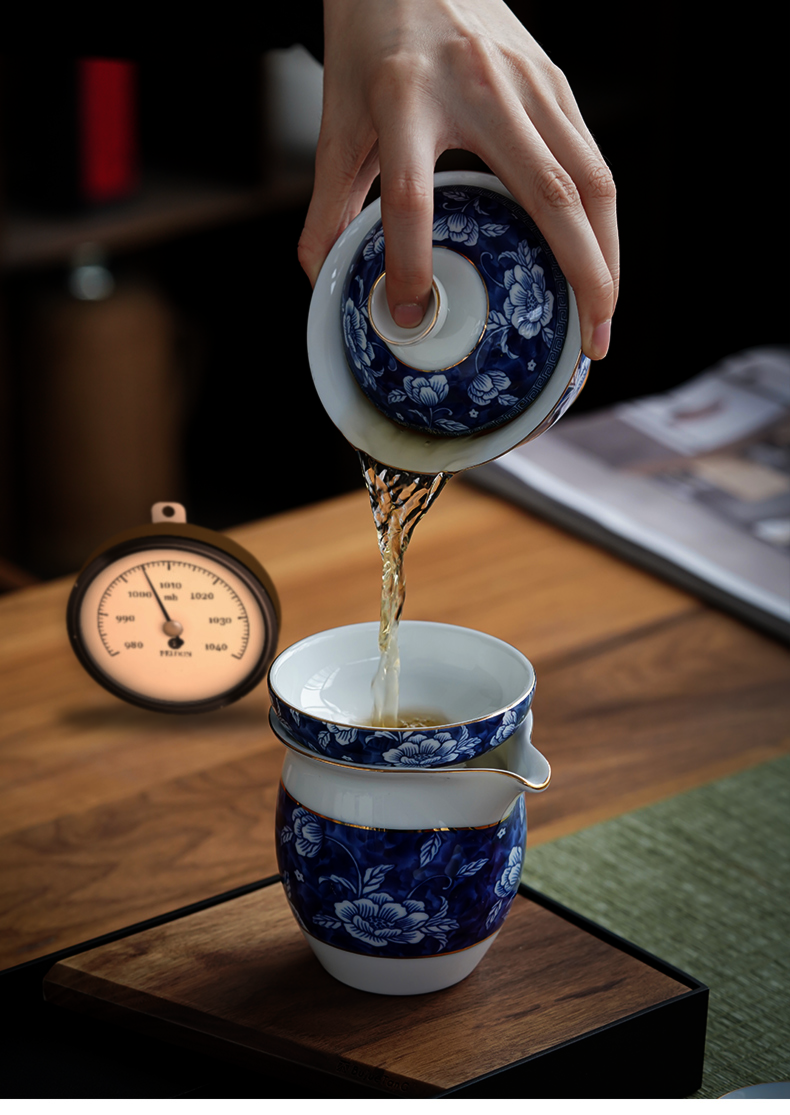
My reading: 1005
